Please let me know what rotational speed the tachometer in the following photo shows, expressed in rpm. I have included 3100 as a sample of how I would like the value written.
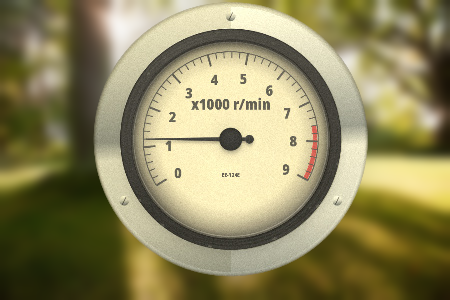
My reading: 1200
